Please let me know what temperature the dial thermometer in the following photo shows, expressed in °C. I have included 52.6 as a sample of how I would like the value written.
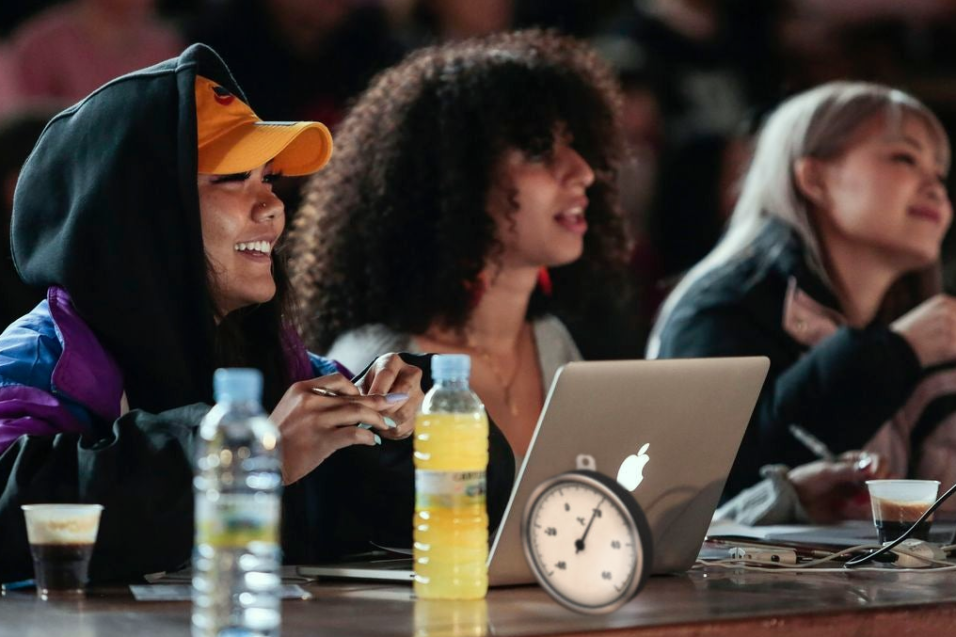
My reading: 20
